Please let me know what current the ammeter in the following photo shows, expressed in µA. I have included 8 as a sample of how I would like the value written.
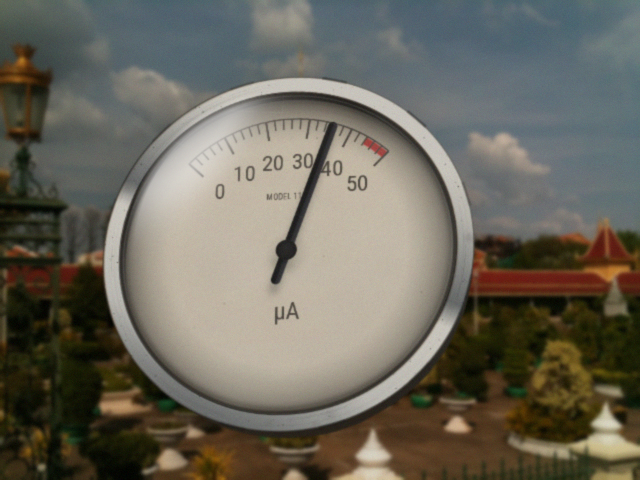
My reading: 36
